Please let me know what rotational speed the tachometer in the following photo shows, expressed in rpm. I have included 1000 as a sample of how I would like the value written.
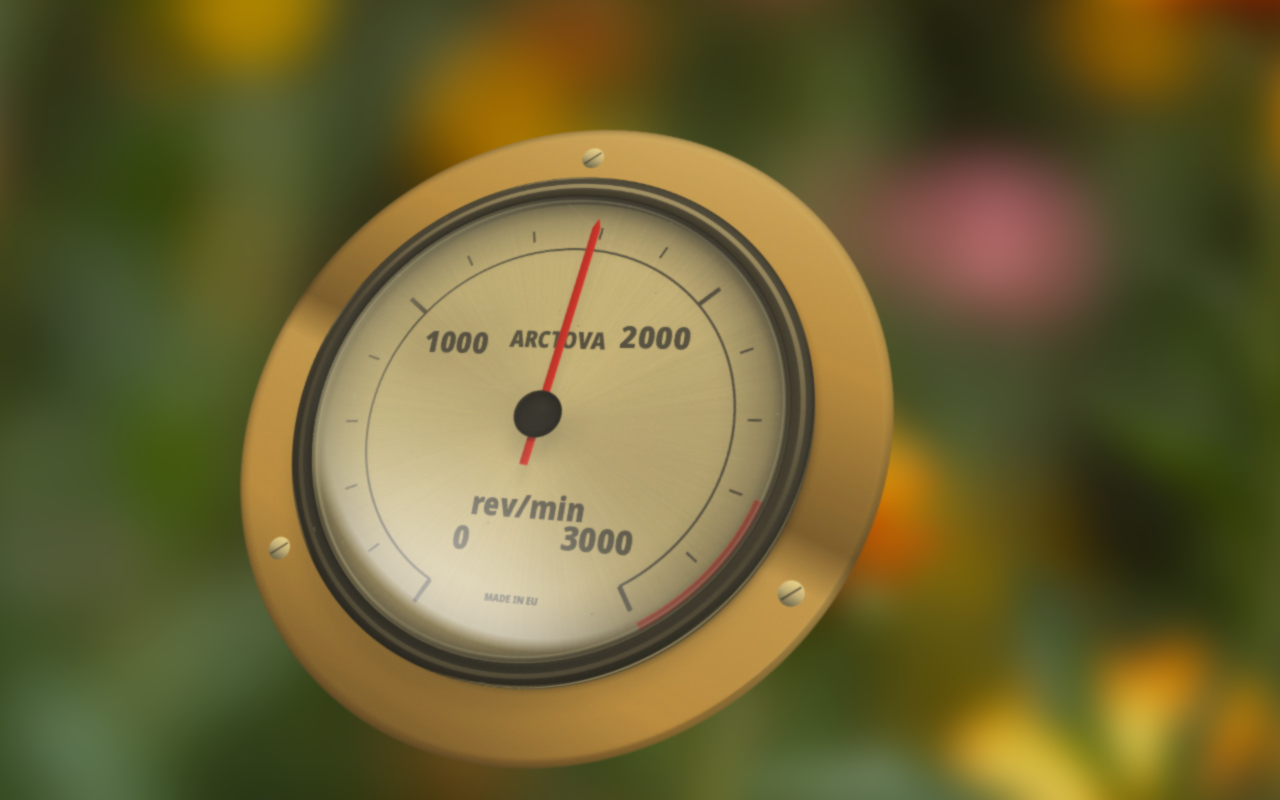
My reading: 1600
